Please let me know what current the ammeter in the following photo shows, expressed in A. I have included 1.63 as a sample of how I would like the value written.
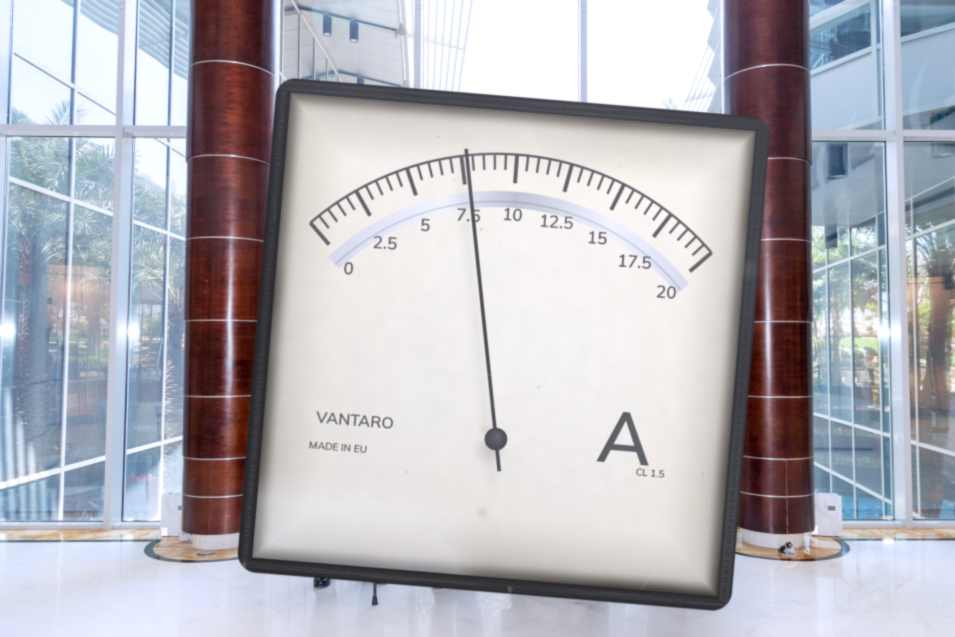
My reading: 7.75
